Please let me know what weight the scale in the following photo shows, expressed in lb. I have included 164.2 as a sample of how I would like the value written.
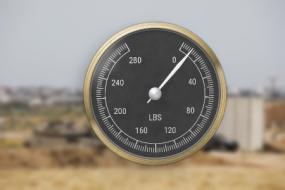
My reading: 10
